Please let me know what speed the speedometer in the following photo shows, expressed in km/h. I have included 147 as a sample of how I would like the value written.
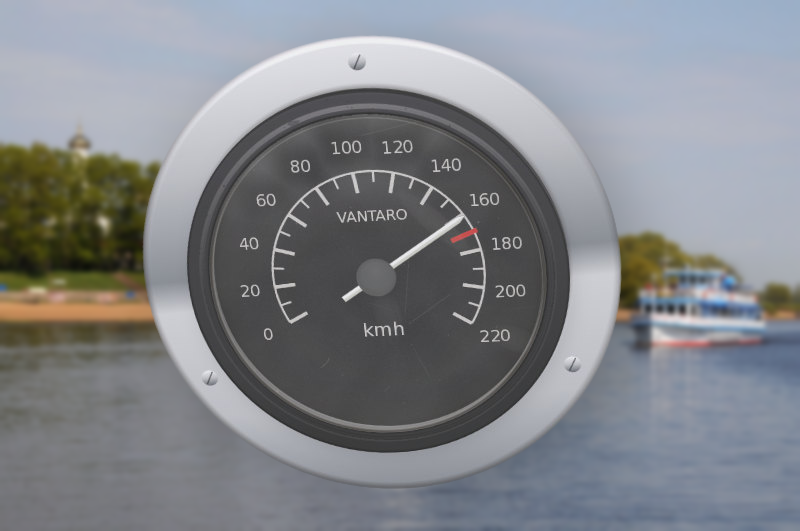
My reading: 160
